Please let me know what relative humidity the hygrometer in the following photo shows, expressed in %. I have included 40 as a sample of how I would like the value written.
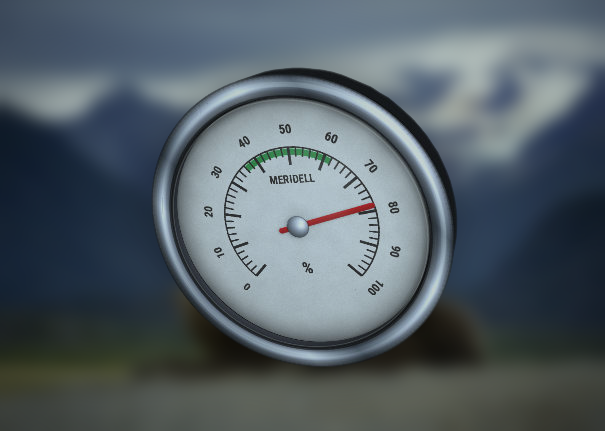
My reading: 78
